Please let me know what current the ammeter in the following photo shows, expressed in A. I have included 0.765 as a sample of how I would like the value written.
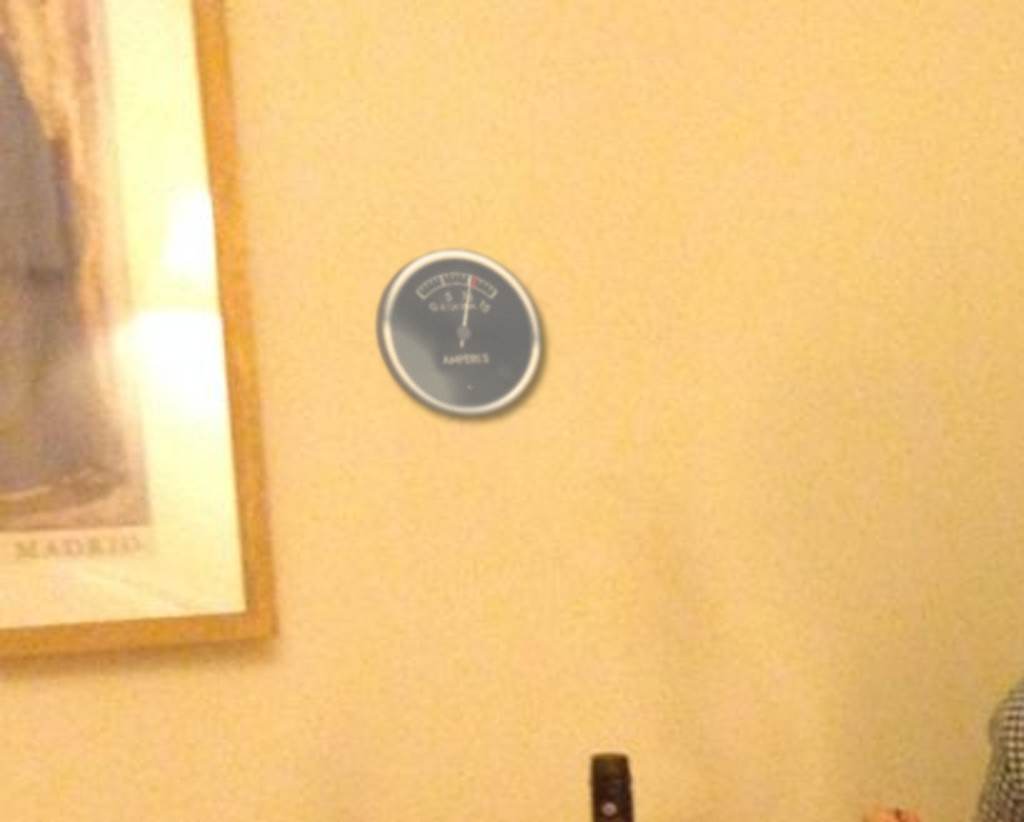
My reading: 10
